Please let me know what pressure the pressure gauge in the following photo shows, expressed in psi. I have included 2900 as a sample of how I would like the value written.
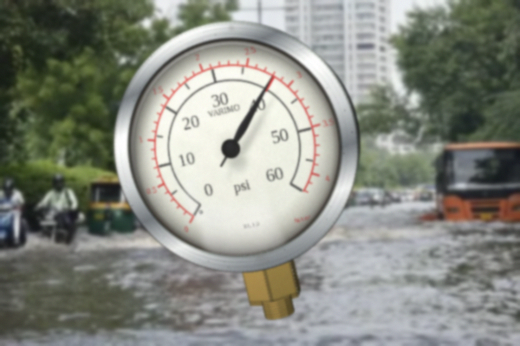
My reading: 40
